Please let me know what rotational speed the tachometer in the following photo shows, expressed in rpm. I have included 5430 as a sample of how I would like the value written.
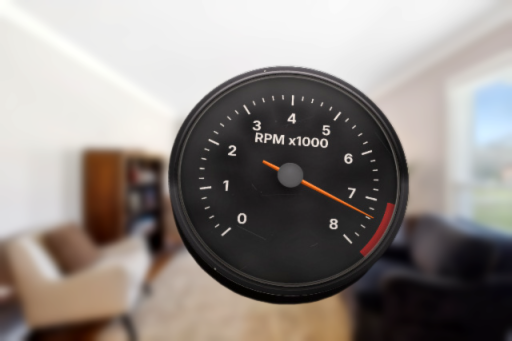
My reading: 7400
